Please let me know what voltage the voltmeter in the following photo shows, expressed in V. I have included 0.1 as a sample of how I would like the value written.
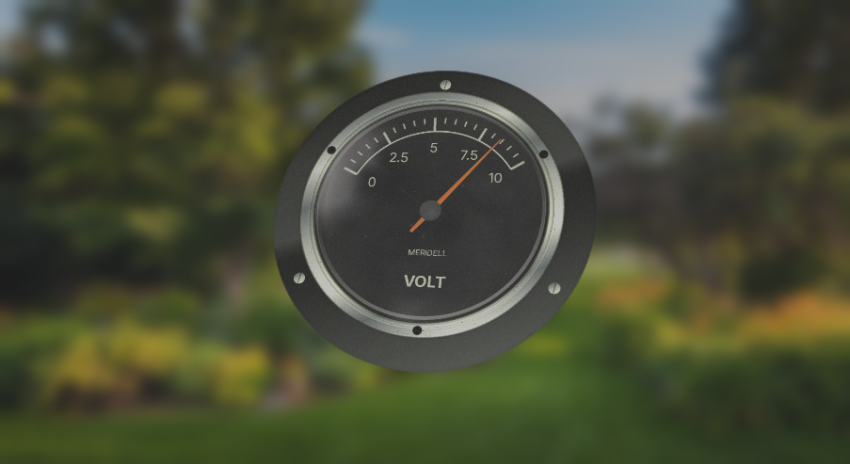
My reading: 8.5
